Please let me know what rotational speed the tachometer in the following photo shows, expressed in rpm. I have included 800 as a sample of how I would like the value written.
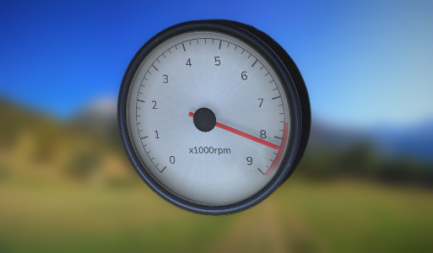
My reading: 8200
